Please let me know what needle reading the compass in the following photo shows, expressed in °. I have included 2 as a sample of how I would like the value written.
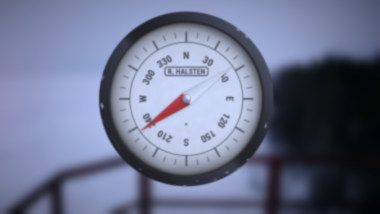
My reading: 235
